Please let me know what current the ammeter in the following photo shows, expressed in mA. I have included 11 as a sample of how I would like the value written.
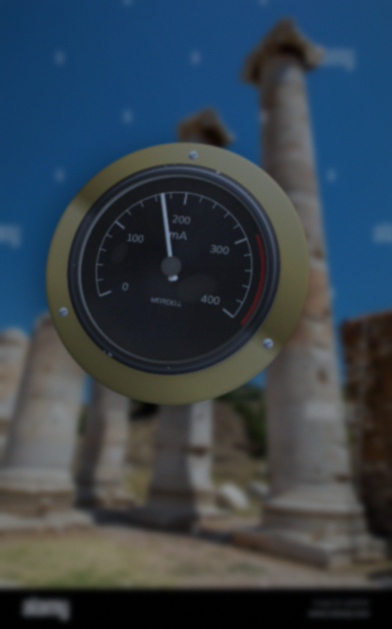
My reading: 170
